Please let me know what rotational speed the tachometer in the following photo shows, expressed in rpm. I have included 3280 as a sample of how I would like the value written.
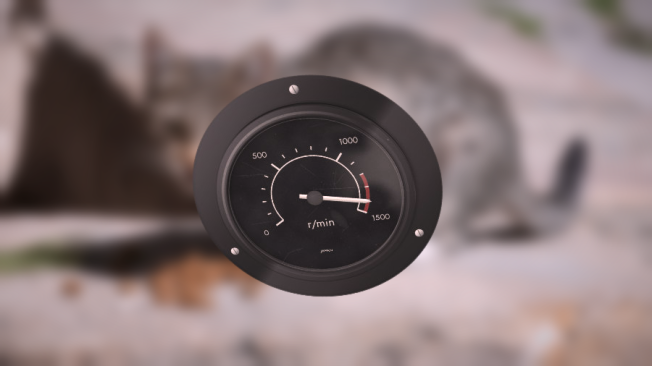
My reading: 1400
